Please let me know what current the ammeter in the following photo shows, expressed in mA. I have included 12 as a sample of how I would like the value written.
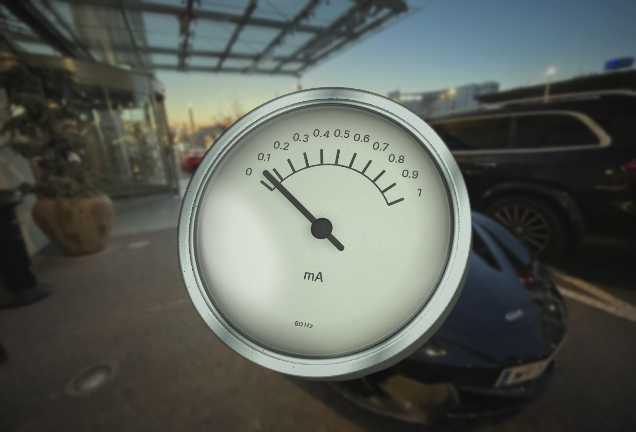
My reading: 0.05
